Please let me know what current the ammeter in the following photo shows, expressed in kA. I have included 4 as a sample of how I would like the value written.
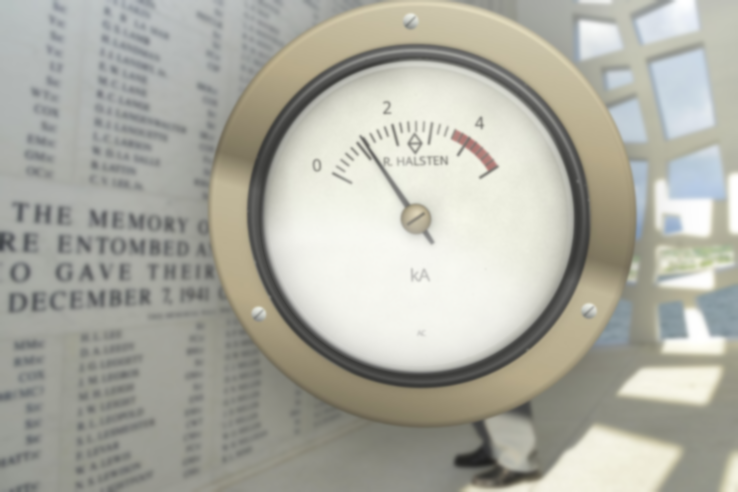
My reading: 1.2
